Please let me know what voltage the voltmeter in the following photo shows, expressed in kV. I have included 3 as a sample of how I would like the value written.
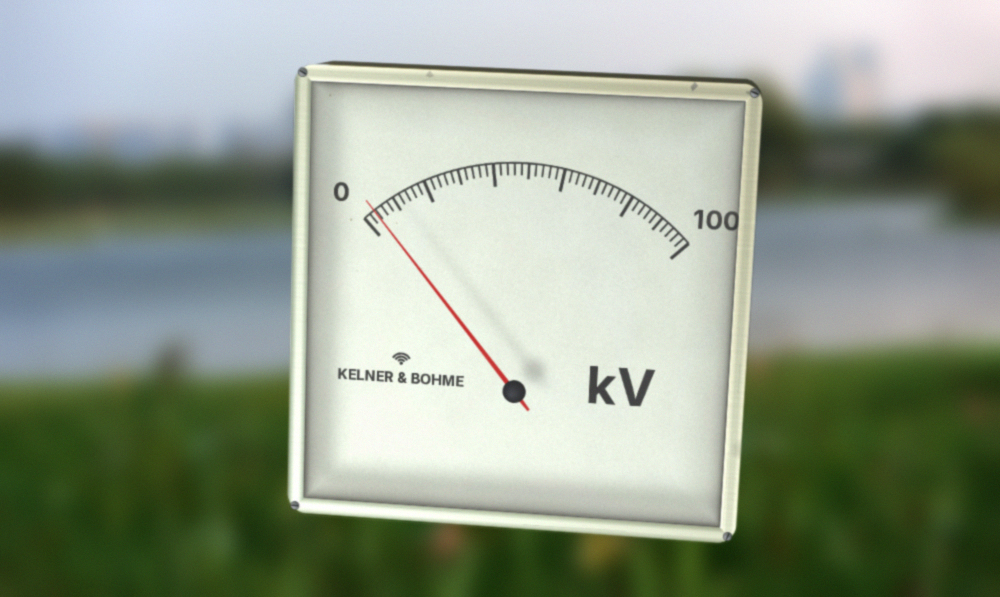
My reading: 4
